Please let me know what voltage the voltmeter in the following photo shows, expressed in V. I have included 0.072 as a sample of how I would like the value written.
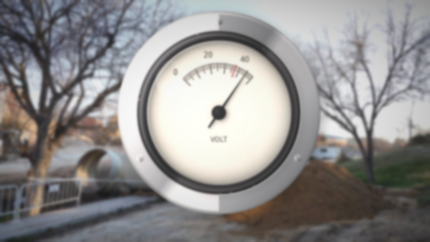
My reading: 45
